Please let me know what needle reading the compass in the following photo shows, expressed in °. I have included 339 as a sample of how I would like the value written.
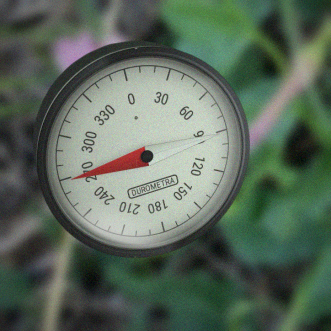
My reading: 270
